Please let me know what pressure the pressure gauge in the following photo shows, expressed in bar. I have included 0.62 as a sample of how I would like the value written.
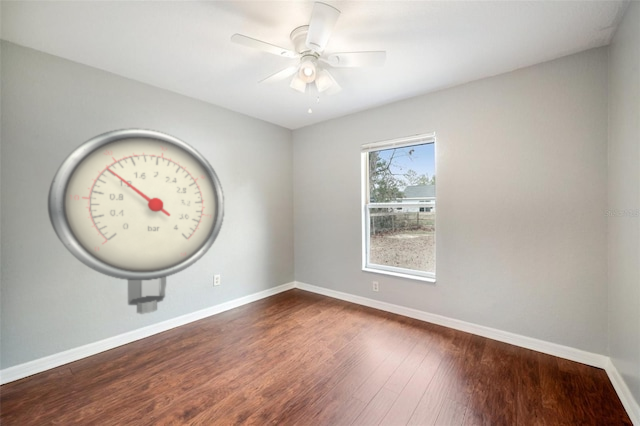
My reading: 1.2
